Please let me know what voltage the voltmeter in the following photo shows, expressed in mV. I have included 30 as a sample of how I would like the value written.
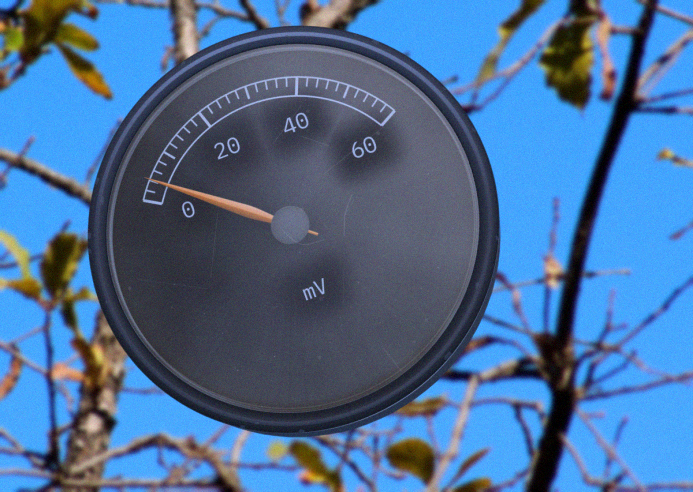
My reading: 4
